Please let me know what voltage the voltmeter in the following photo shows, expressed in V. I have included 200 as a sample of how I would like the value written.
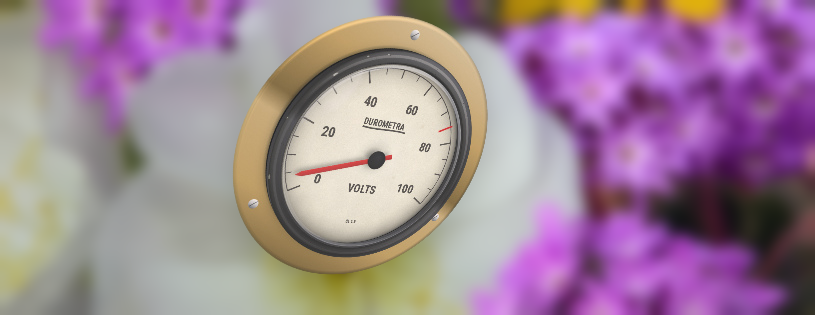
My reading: 5
